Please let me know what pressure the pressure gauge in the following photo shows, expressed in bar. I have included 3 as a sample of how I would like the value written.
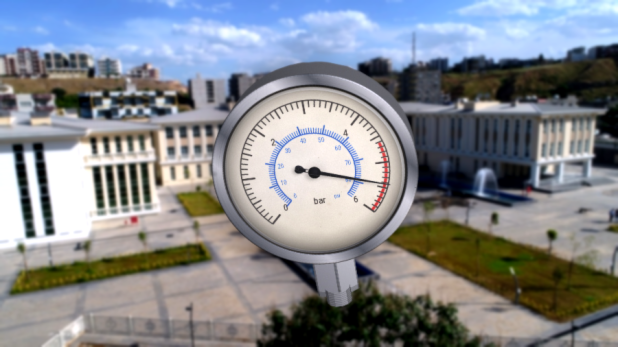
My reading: 5.4
